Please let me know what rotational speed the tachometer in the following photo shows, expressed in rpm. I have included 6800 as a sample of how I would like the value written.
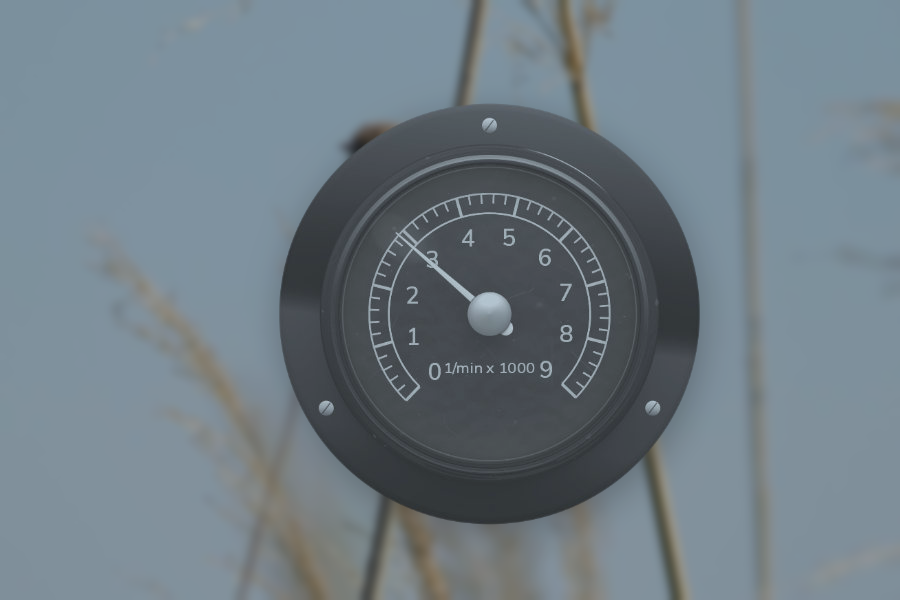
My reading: 2900
